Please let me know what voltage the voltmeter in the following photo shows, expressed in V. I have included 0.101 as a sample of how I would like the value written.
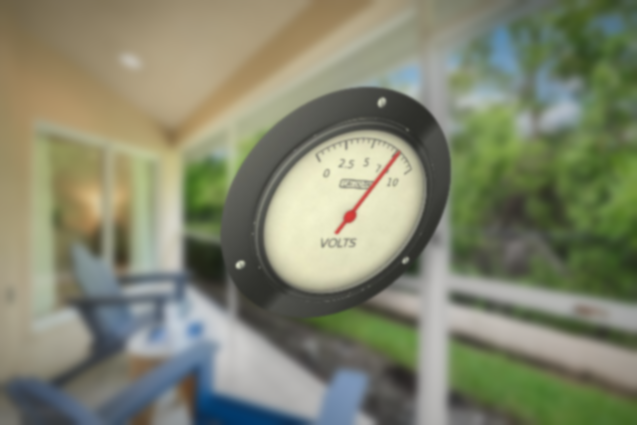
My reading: 7.5
